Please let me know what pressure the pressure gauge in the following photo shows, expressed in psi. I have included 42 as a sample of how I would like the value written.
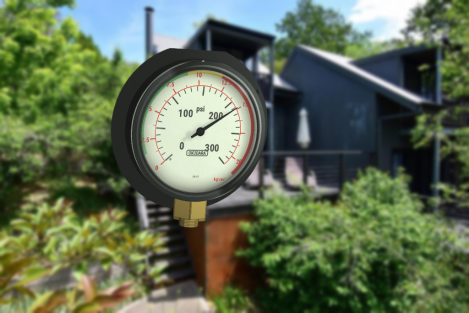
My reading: 210
